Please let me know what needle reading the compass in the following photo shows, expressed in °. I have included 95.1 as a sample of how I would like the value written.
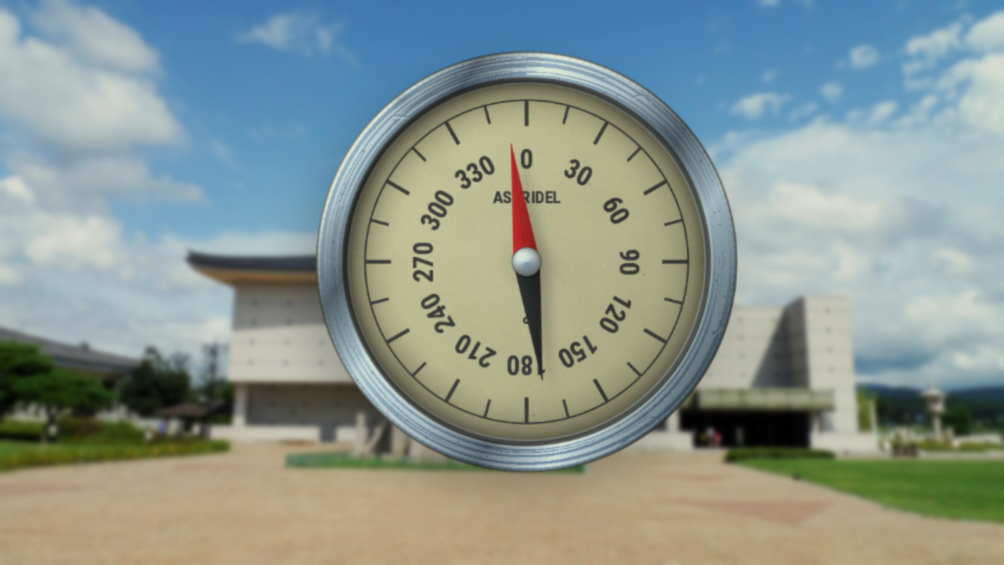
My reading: 352.5
